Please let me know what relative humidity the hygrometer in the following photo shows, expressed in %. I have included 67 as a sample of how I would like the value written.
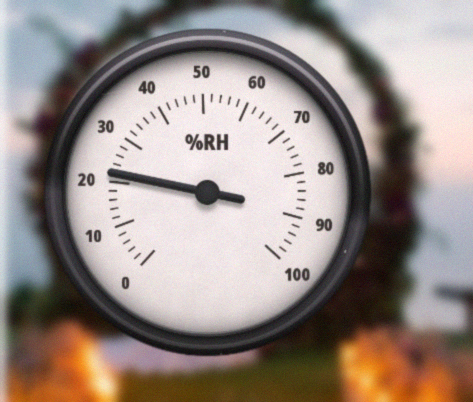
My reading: 22
